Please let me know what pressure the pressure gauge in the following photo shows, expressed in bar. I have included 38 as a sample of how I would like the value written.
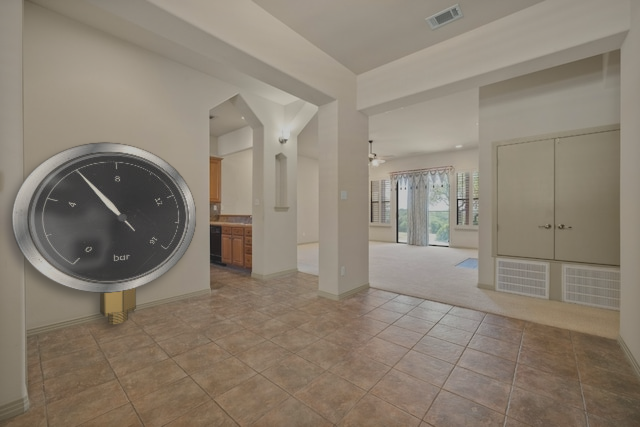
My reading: 6
